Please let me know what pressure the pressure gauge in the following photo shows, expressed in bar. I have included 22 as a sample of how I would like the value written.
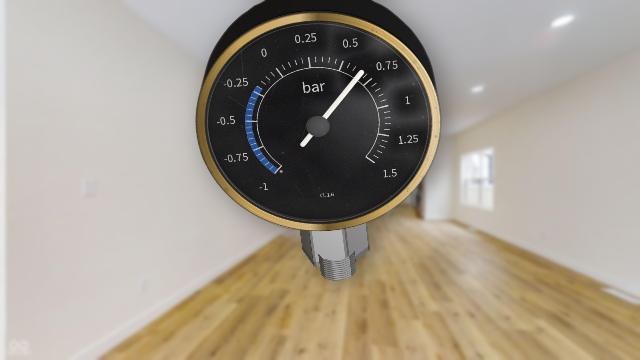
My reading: 0.65
